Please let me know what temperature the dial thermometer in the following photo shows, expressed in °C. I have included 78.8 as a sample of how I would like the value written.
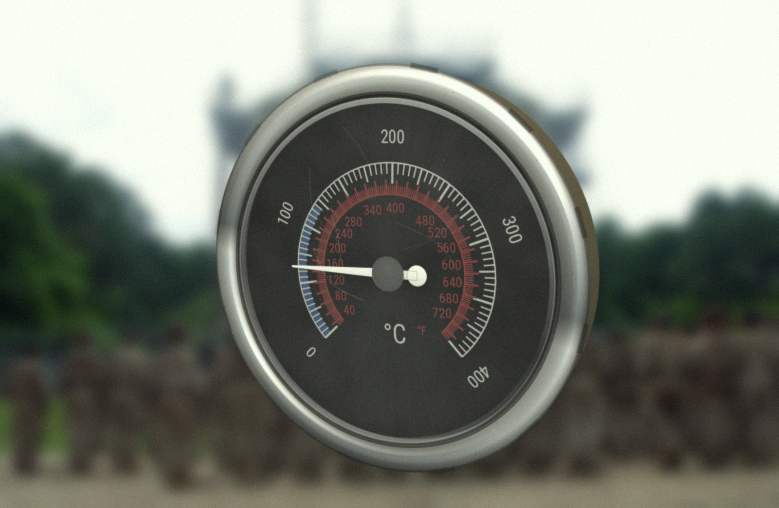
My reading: 65
